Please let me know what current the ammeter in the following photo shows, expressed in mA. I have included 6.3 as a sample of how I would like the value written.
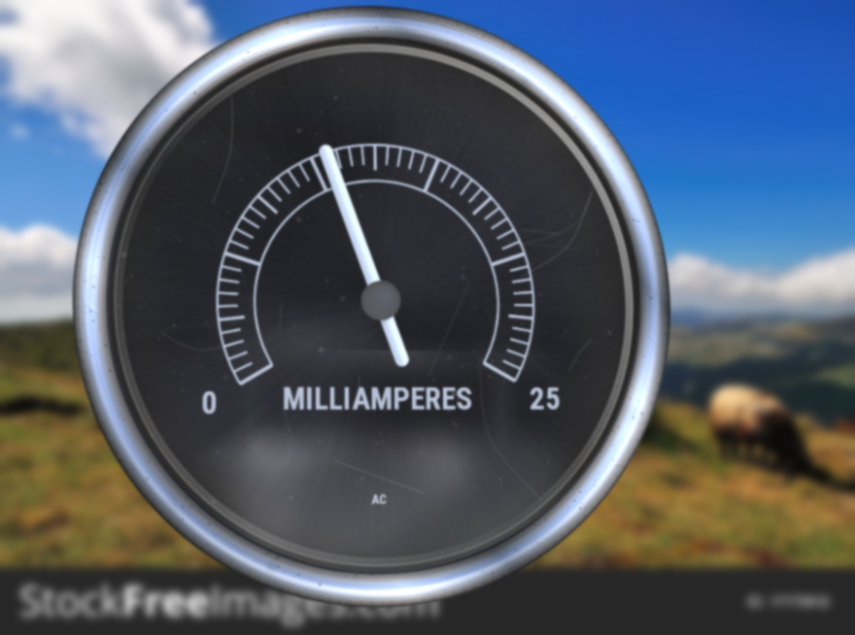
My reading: 10.5
